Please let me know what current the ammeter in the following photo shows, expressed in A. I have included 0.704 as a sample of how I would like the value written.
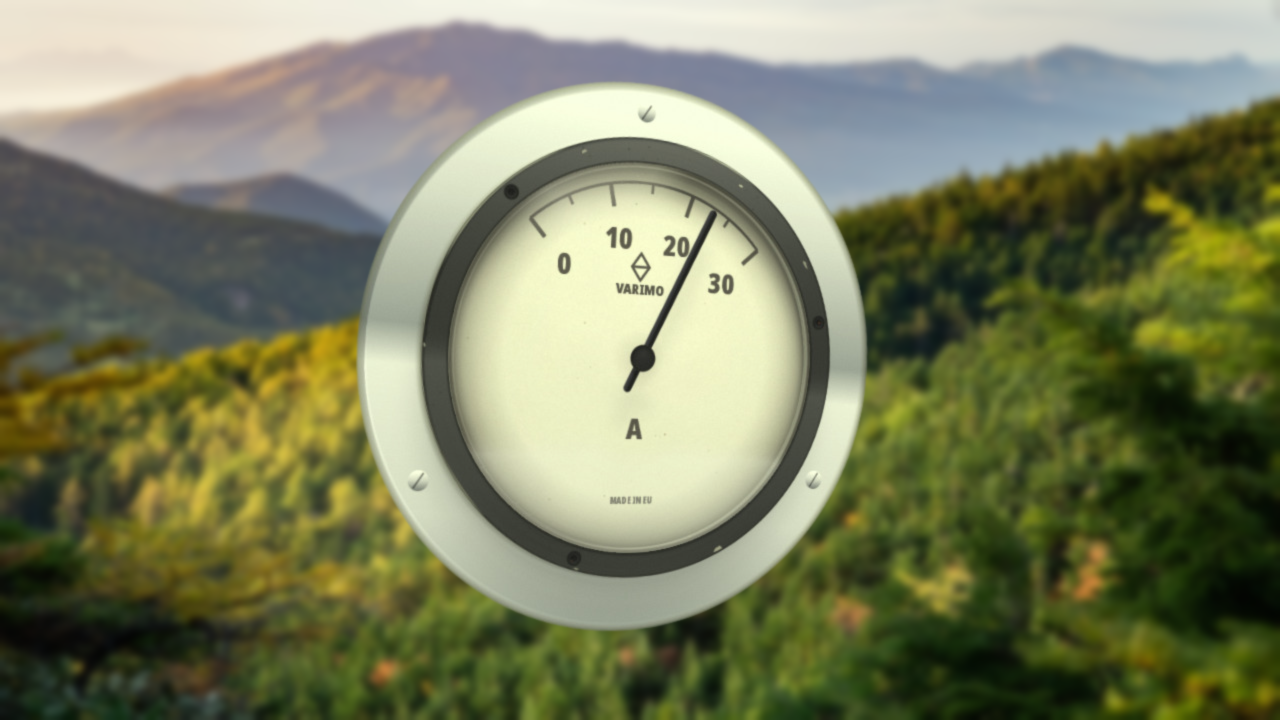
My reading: 22.5
